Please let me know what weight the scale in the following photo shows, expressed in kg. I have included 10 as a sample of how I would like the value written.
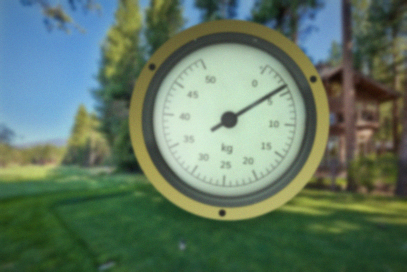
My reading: 4
